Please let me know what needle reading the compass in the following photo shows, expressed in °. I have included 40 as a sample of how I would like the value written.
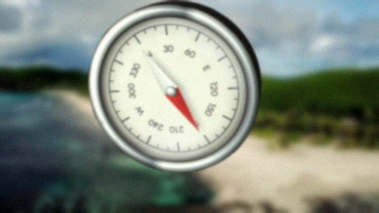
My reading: 180
